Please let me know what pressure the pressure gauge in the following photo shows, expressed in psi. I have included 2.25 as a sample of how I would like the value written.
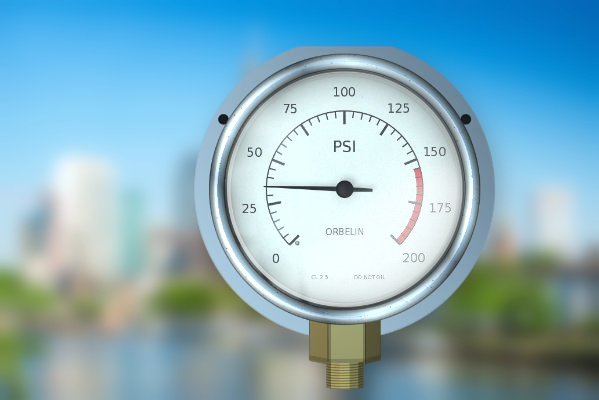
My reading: 35
